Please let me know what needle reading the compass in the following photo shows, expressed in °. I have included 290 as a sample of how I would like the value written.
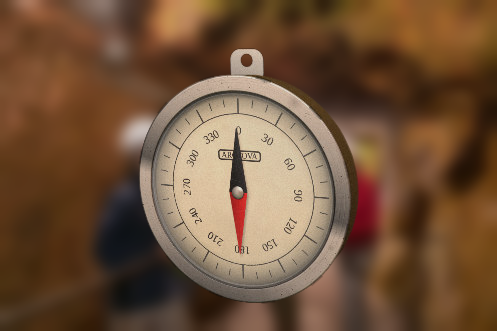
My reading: 180
